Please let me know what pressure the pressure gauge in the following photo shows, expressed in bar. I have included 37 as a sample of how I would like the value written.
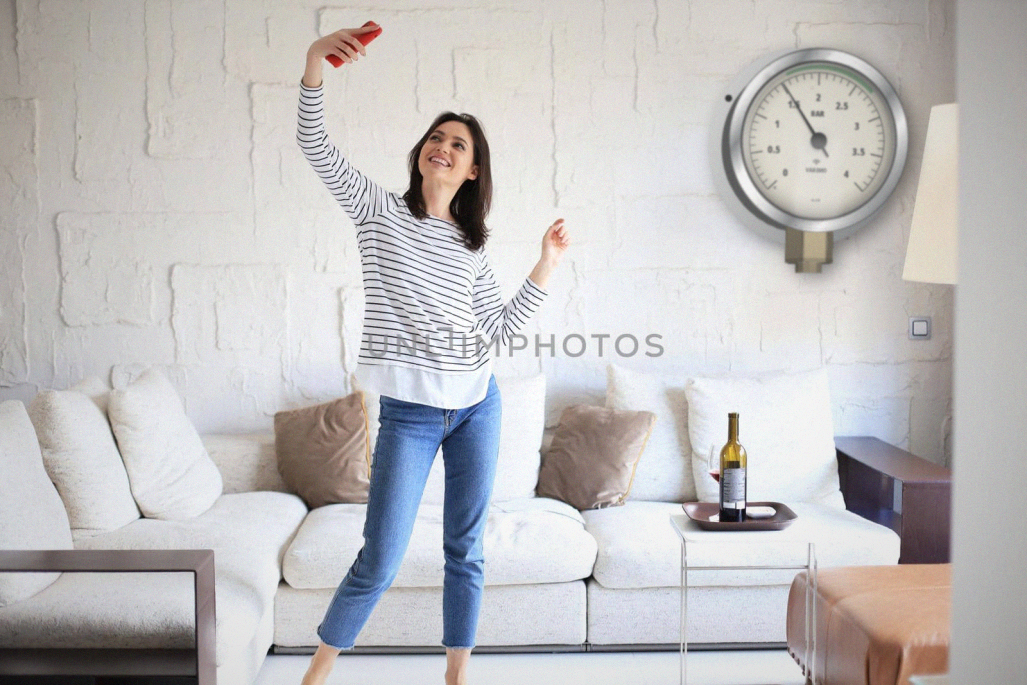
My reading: 1.5
